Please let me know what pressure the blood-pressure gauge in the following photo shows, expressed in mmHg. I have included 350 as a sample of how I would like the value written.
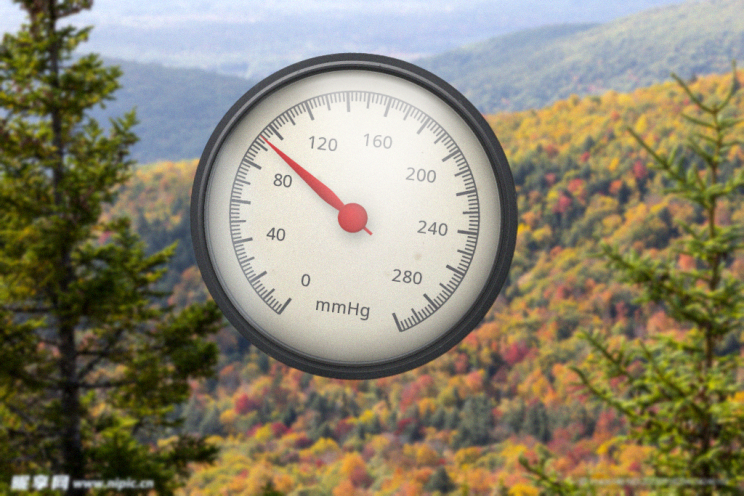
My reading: 94
